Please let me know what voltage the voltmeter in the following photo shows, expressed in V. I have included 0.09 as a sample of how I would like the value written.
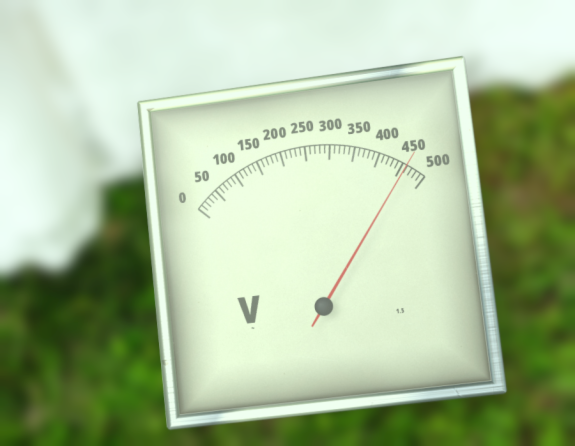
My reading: 460
